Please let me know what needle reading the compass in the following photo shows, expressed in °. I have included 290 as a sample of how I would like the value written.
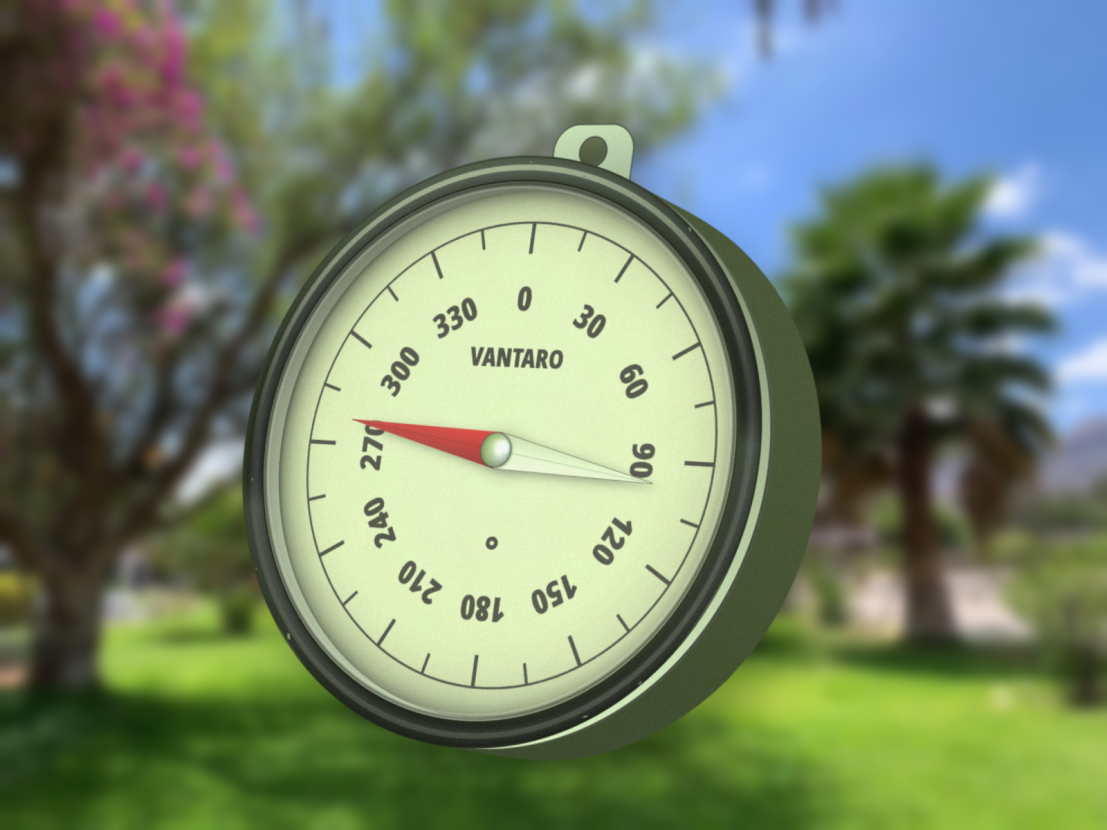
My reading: 277.5
